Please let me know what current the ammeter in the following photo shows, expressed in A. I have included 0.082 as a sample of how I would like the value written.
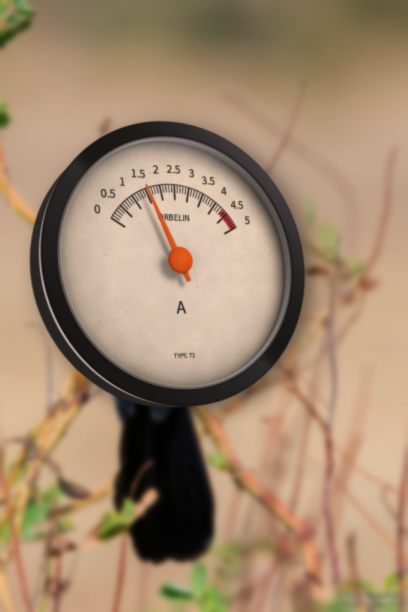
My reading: 1.5
